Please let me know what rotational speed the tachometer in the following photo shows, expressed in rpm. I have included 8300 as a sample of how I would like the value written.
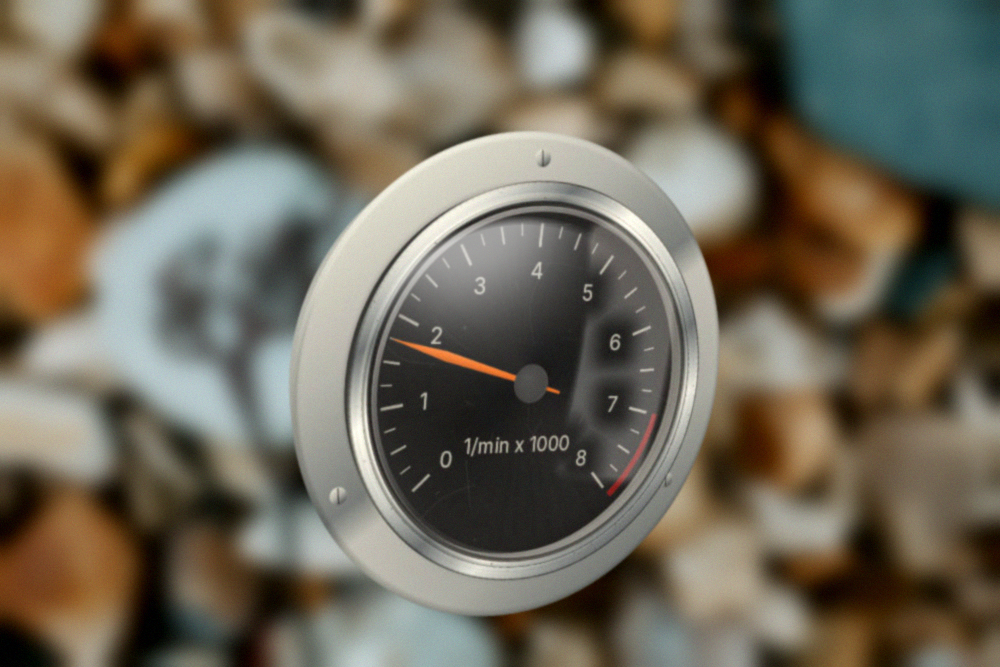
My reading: 1750
